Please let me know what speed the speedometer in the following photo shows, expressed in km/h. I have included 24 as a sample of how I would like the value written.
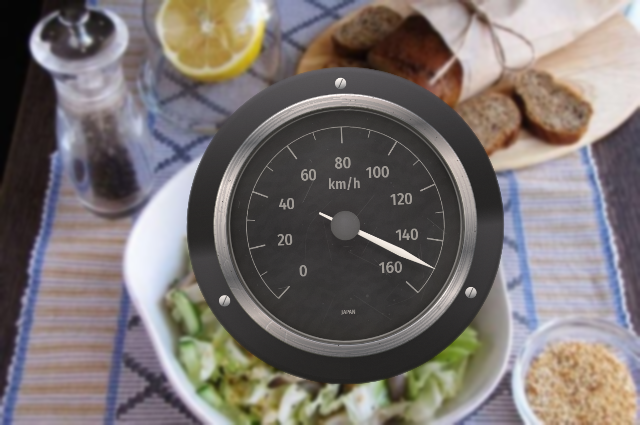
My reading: 150
